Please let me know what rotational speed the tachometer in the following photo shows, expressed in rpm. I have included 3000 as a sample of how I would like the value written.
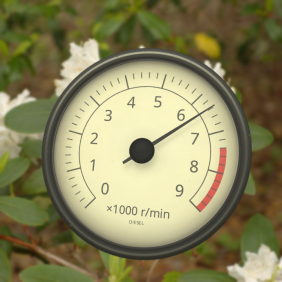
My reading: 6400
